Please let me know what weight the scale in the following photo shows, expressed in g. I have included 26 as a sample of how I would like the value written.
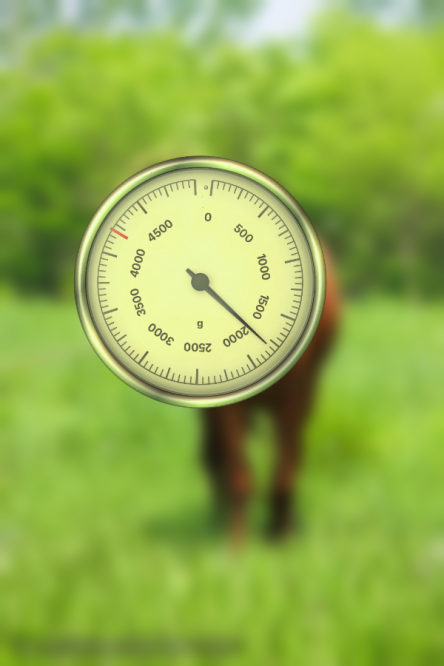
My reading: 1800
